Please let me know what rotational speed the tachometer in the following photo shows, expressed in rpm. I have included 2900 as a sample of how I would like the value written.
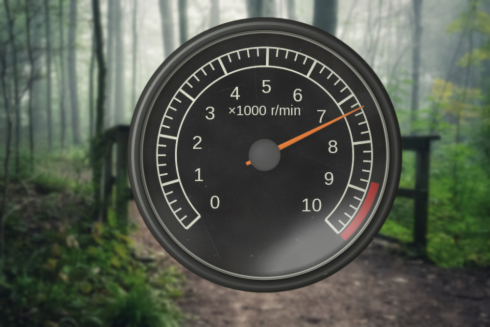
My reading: 7300
